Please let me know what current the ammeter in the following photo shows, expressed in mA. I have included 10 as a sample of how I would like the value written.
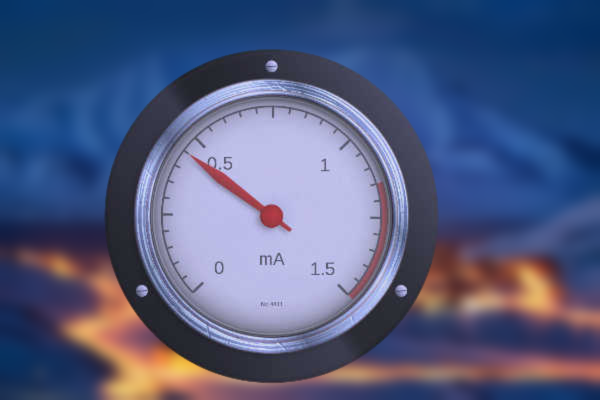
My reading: 0.45
